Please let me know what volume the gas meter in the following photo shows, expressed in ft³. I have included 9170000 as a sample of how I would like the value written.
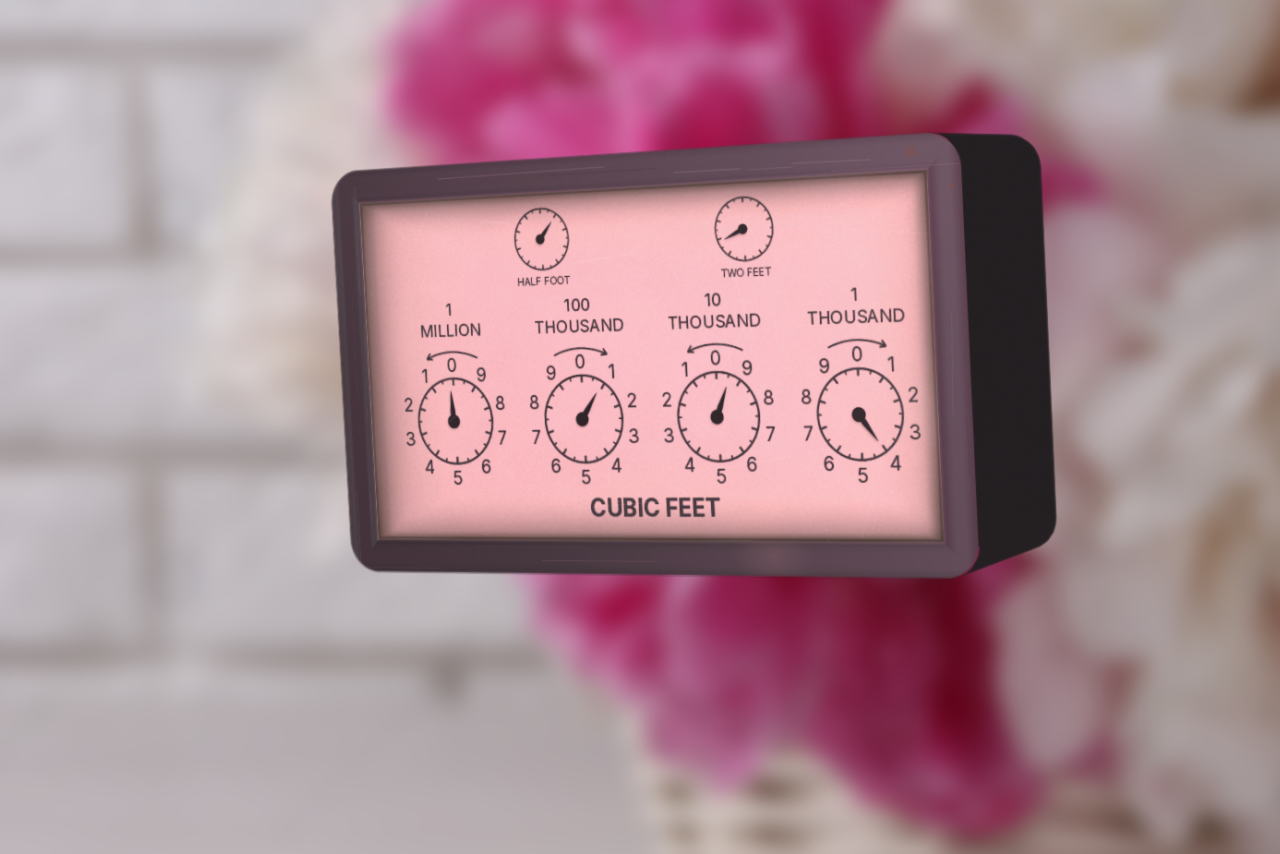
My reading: 9400
